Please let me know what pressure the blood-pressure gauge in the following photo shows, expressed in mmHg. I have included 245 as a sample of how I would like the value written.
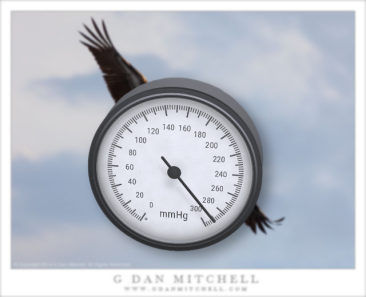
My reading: 290
